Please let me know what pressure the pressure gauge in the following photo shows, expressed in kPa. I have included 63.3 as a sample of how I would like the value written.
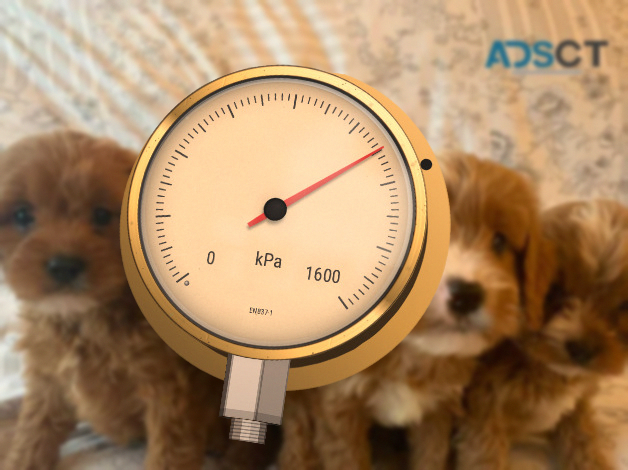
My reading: 1100
